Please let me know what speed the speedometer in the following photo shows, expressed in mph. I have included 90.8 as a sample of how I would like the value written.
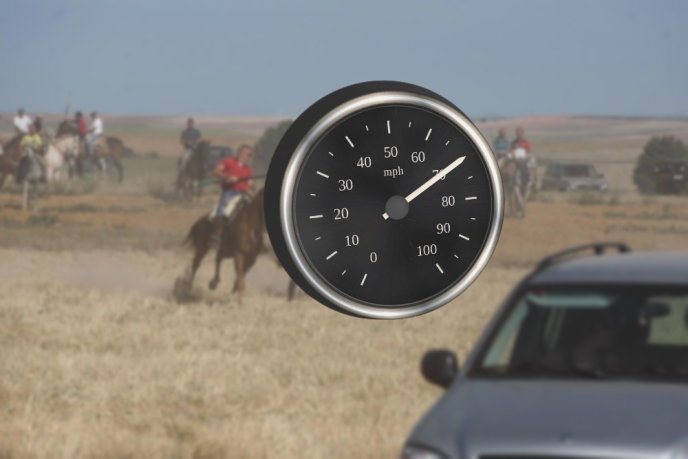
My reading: 70
